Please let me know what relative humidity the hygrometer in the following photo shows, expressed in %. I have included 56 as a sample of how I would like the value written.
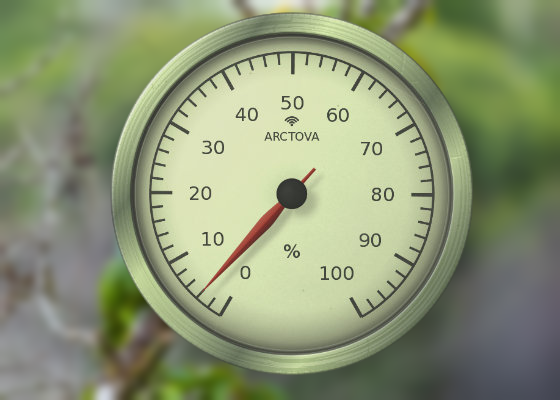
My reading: 4
